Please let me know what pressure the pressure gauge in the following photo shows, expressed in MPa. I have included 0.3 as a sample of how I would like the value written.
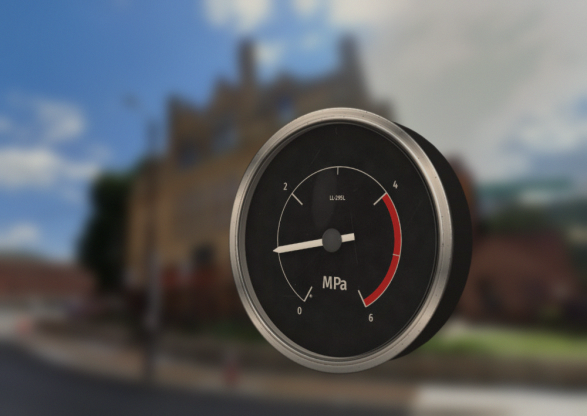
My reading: 1
